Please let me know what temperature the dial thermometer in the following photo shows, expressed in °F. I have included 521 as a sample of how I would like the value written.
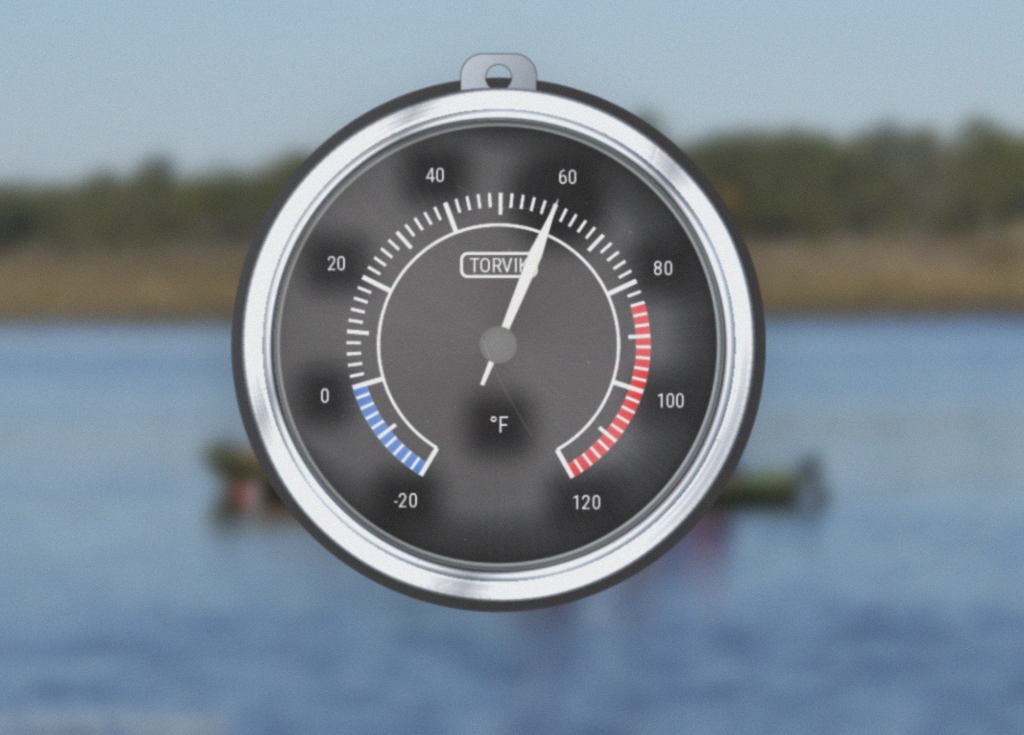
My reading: 60
